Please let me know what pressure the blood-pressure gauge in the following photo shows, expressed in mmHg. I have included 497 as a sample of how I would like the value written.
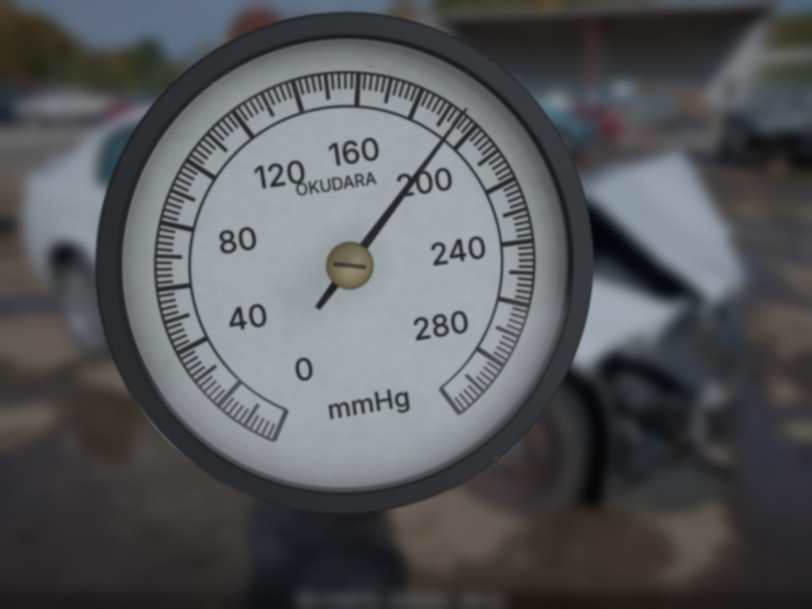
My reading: 194
